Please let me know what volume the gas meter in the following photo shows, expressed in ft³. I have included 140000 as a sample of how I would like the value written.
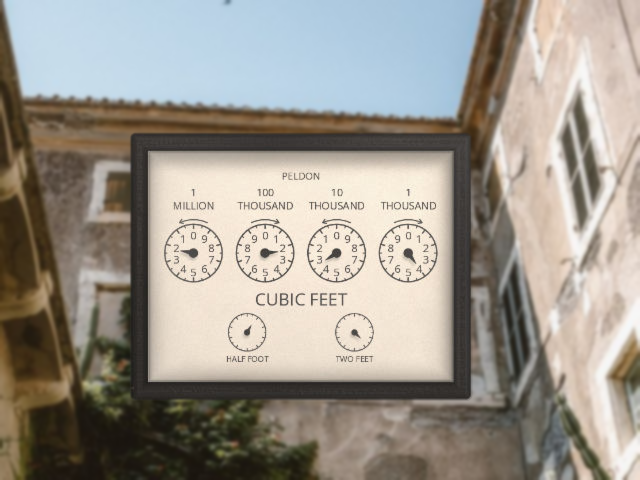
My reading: 223400
